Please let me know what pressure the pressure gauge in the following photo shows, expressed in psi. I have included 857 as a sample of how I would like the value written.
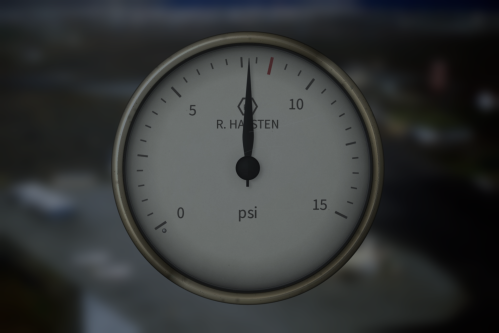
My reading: 7.75
